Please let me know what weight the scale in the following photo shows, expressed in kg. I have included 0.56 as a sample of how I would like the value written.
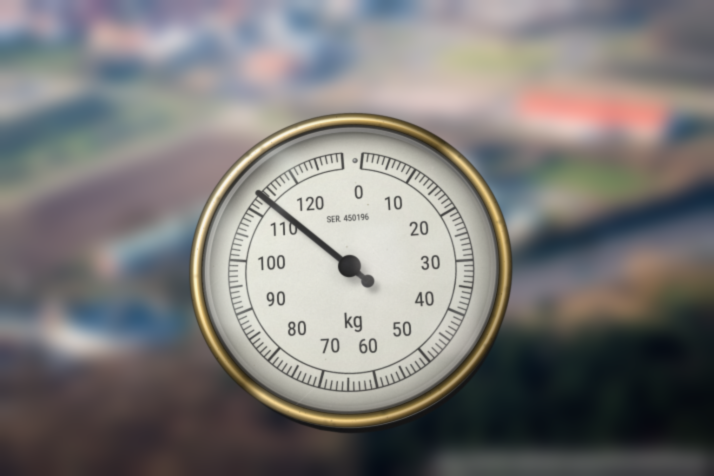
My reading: 113
